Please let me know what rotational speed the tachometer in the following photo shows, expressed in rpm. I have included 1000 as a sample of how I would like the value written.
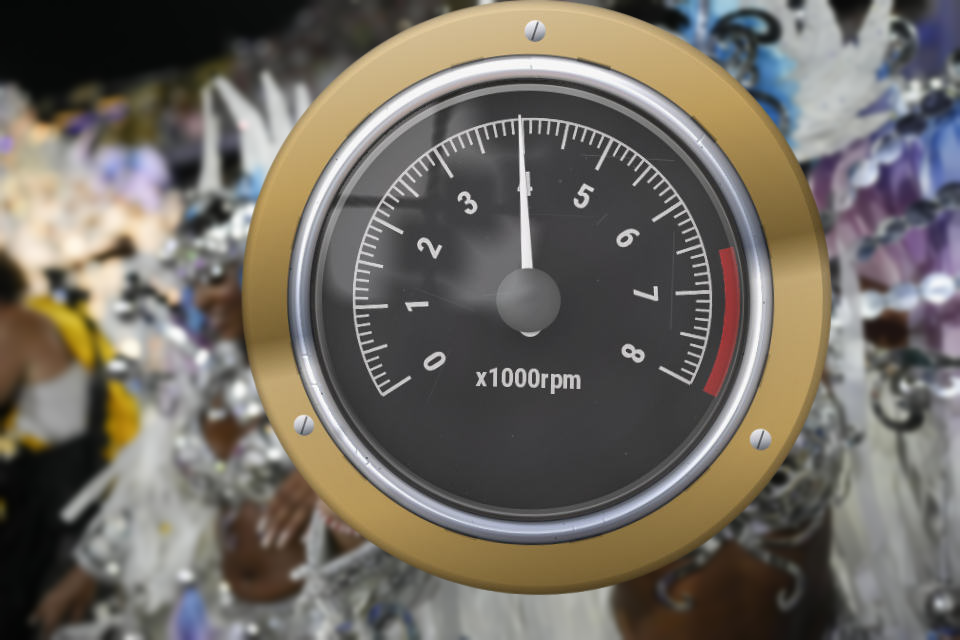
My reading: 4000
